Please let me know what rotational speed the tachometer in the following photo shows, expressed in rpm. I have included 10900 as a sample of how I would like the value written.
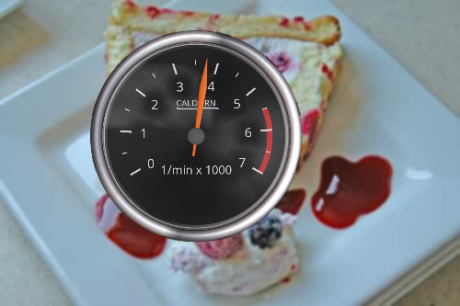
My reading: 3750
